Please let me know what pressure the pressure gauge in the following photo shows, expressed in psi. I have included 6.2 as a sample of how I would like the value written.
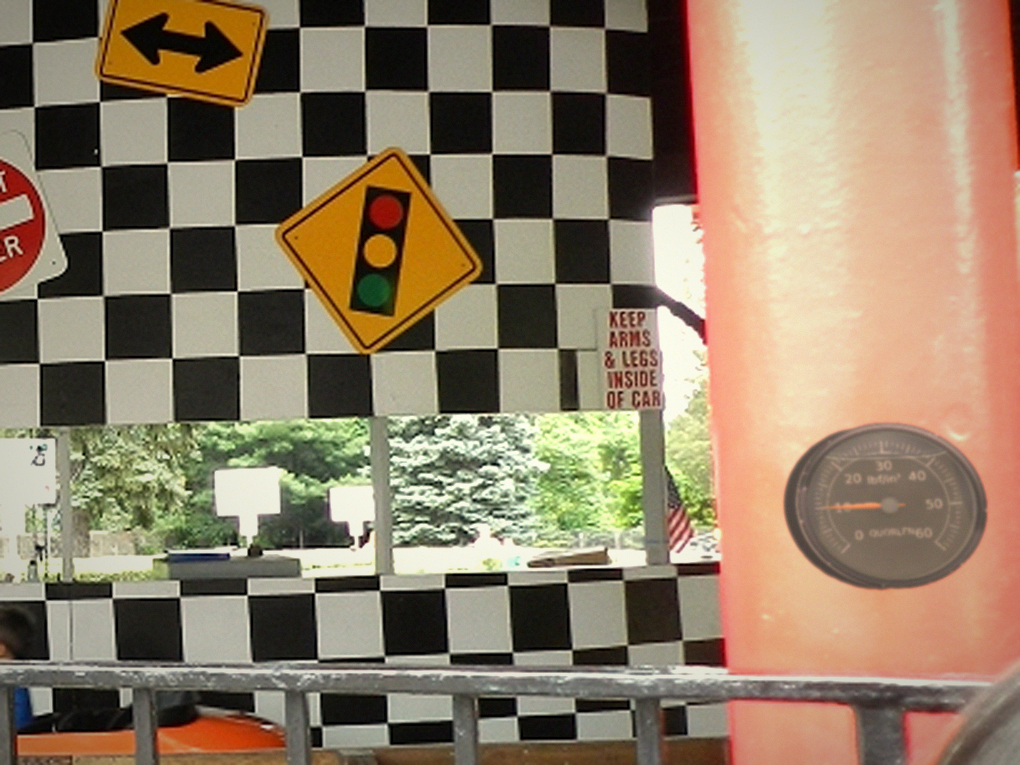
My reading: 10
